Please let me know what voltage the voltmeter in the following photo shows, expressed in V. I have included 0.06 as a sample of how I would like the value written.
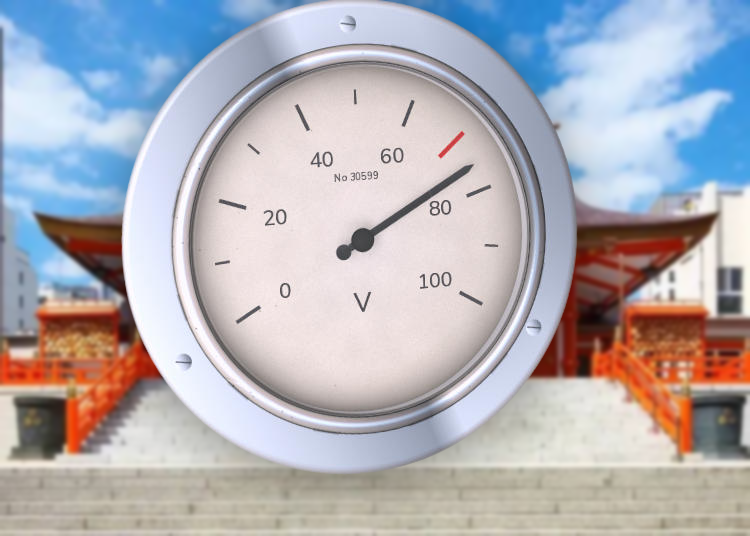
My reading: 75
